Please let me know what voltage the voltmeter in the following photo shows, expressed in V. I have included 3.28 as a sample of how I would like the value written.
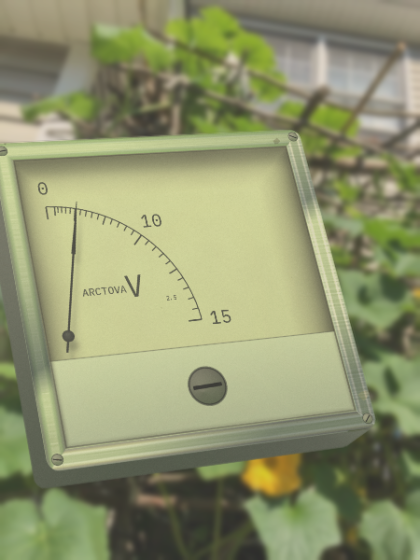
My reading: 5
